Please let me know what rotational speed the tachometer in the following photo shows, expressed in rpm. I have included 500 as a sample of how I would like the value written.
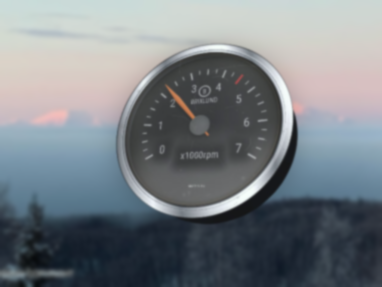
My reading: 2250
